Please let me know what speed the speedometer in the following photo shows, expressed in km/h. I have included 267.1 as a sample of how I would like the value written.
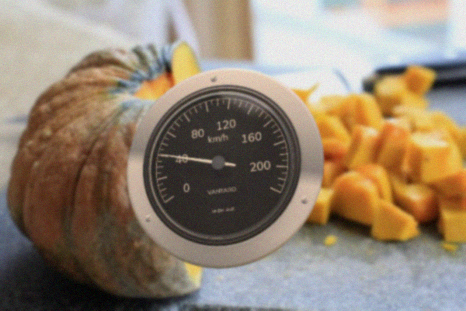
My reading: 40
